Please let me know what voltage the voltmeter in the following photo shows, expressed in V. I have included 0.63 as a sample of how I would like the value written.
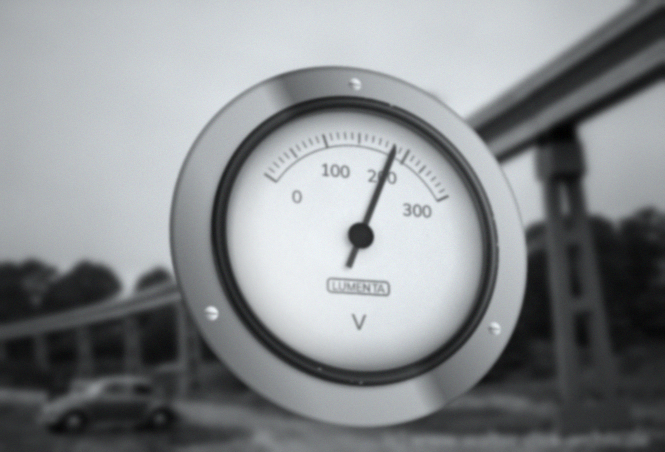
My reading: 200
